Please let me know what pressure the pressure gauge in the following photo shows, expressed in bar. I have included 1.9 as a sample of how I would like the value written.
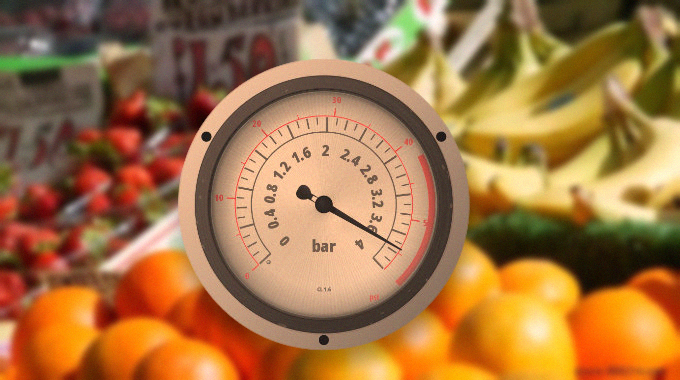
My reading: 3.75
